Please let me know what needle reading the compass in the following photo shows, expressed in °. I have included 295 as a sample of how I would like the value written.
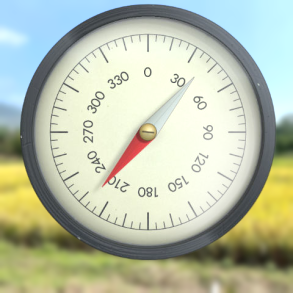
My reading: 220
